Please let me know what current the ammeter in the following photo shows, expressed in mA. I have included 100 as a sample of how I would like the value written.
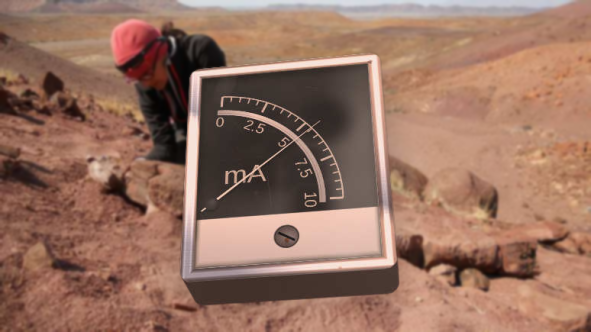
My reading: 5.5
